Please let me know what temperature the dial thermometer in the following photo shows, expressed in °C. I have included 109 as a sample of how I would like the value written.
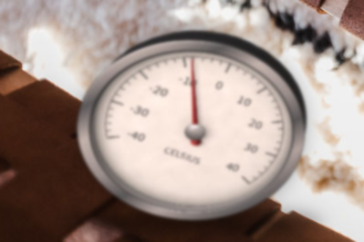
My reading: -8
